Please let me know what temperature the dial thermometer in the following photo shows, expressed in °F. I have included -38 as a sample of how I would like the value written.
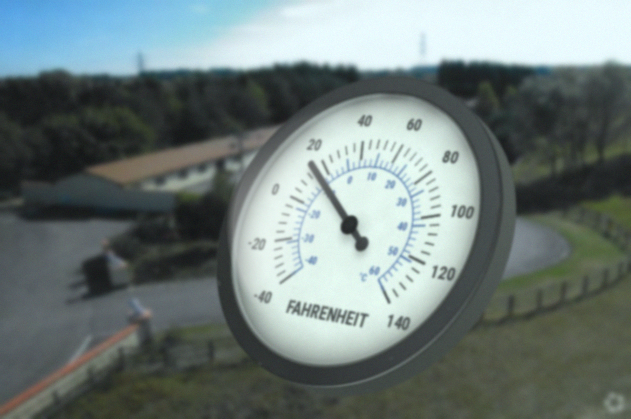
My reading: 16
